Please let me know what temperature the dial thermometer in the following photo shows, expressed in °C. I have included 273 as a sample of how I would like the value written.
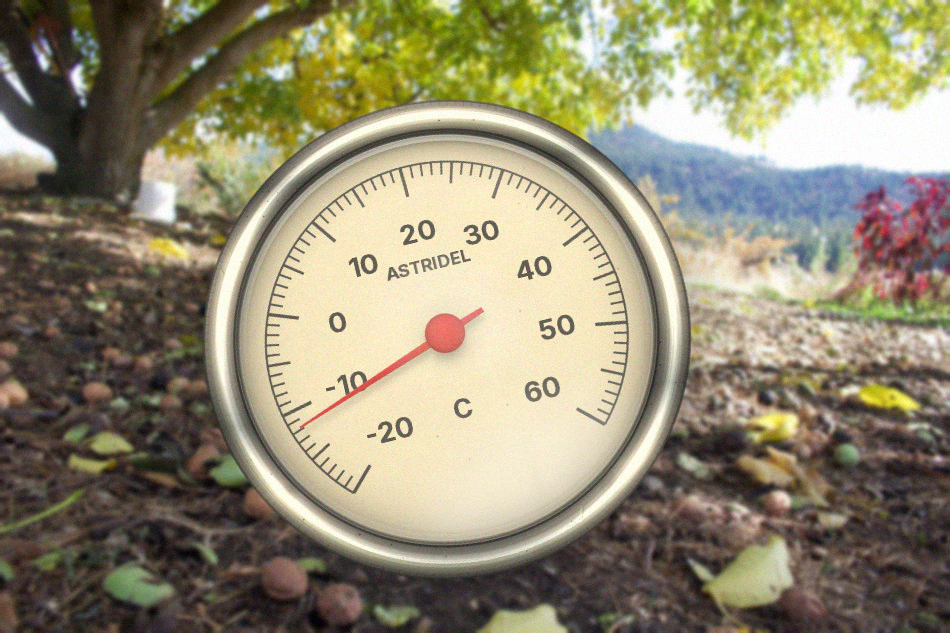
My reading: -12
